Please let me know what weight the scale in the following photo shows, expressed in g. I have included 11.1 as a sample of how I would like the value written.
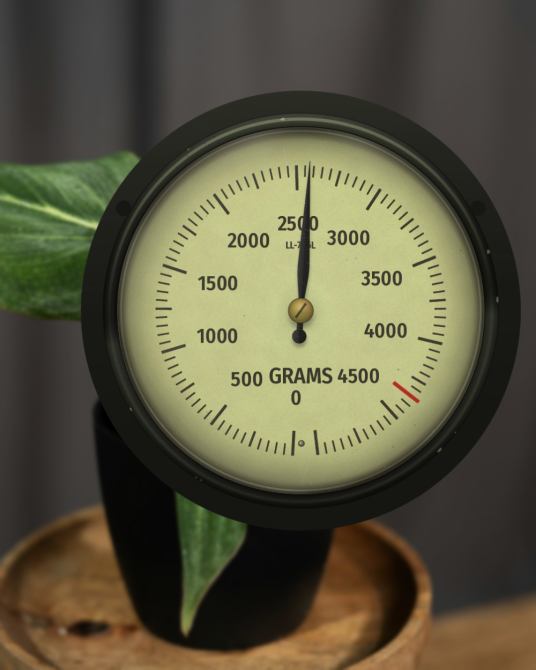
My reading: 2575
